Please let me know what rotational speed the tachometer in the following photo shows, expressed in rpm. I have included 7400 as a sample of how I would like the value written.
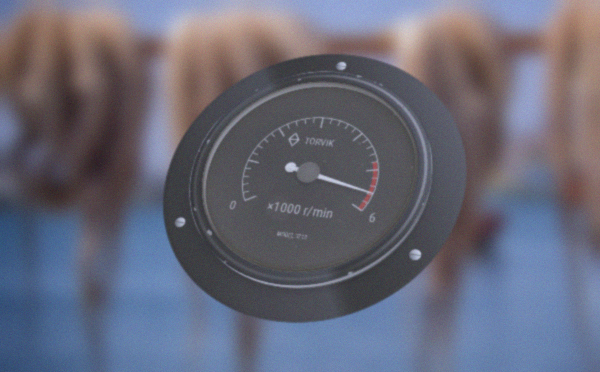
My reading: 5600
